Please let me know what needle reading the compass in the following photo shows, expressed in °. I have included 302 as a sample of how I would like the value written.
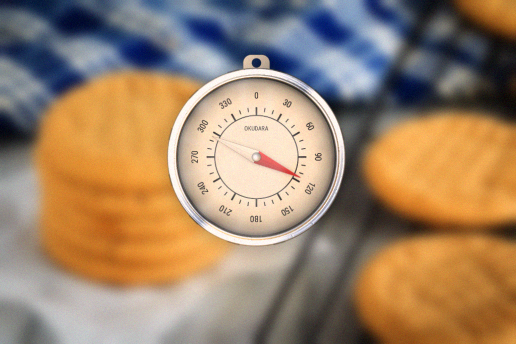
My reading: 115
